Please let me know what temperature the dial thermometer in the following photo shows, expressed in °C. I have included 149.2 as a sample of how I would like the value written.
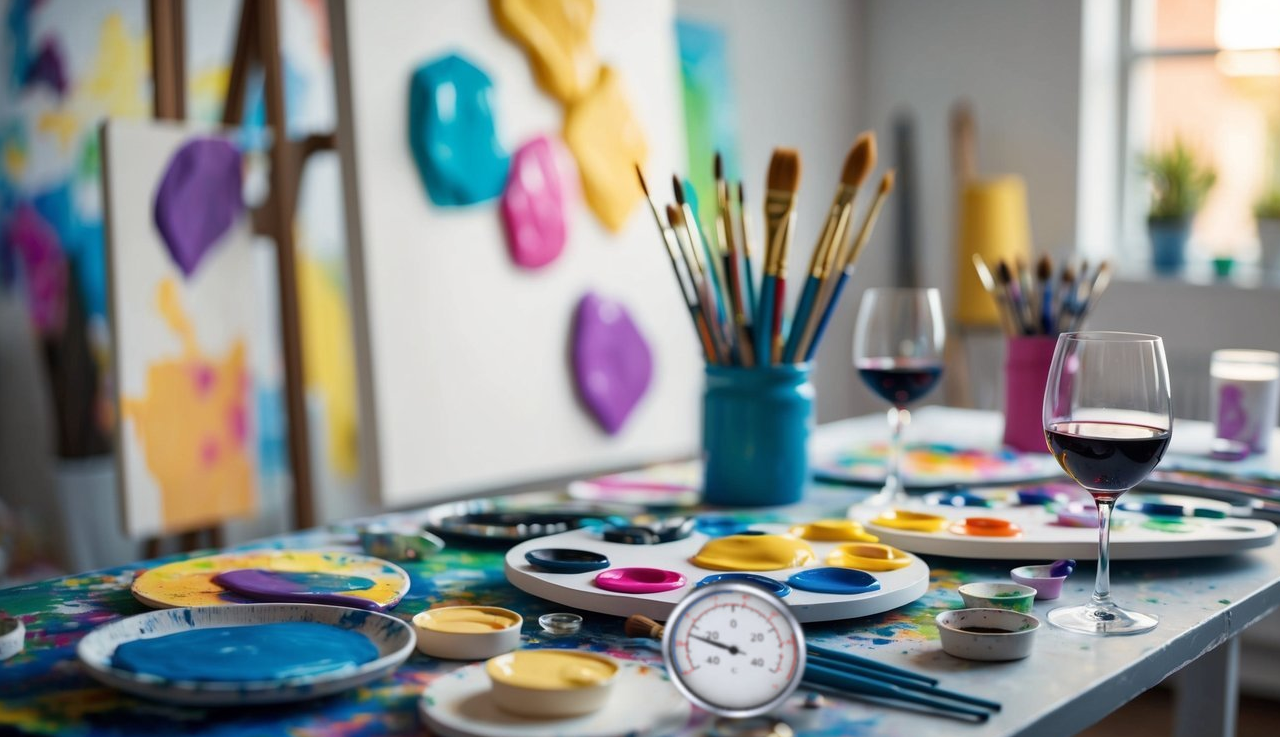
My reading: -24
